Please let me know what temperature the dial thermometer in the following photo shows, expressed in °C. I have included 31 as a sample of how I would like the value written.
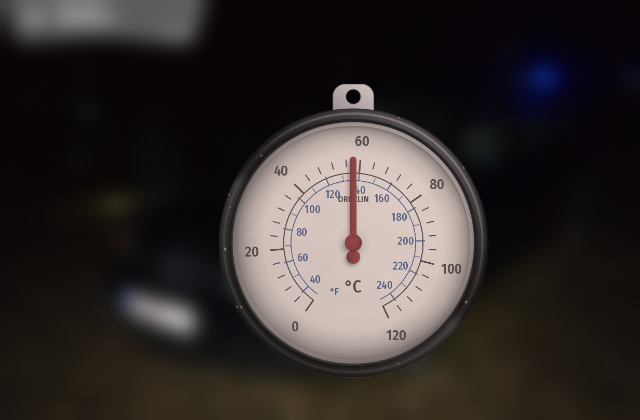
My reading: 58
